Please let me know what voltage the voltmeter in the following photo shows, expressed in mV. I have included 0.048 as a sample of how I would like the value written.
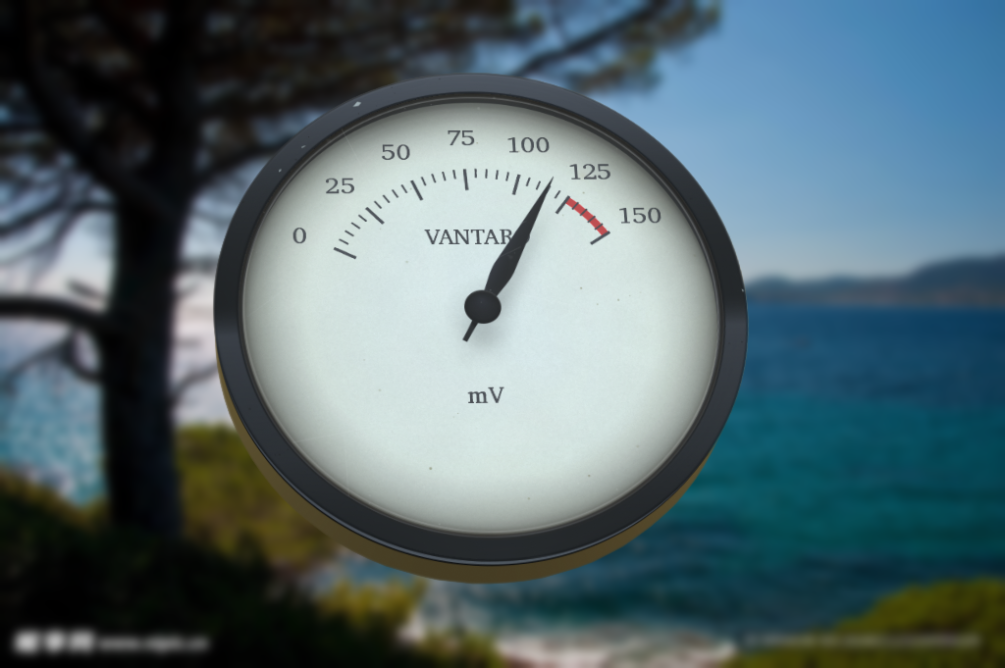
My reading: 115
